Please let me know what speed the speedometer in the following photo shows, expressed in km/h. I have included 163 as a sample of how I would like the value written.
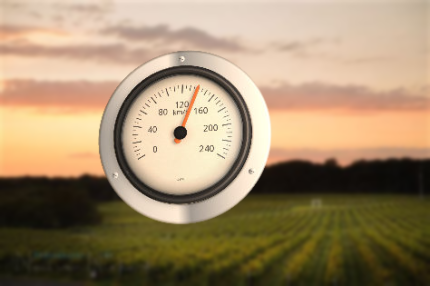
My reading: 140
